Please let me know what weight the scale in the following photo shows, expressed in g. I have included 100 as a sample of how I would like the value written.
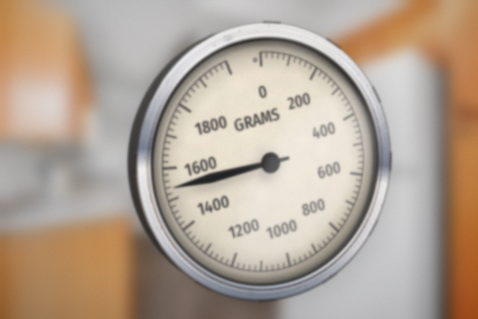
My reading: 1540
